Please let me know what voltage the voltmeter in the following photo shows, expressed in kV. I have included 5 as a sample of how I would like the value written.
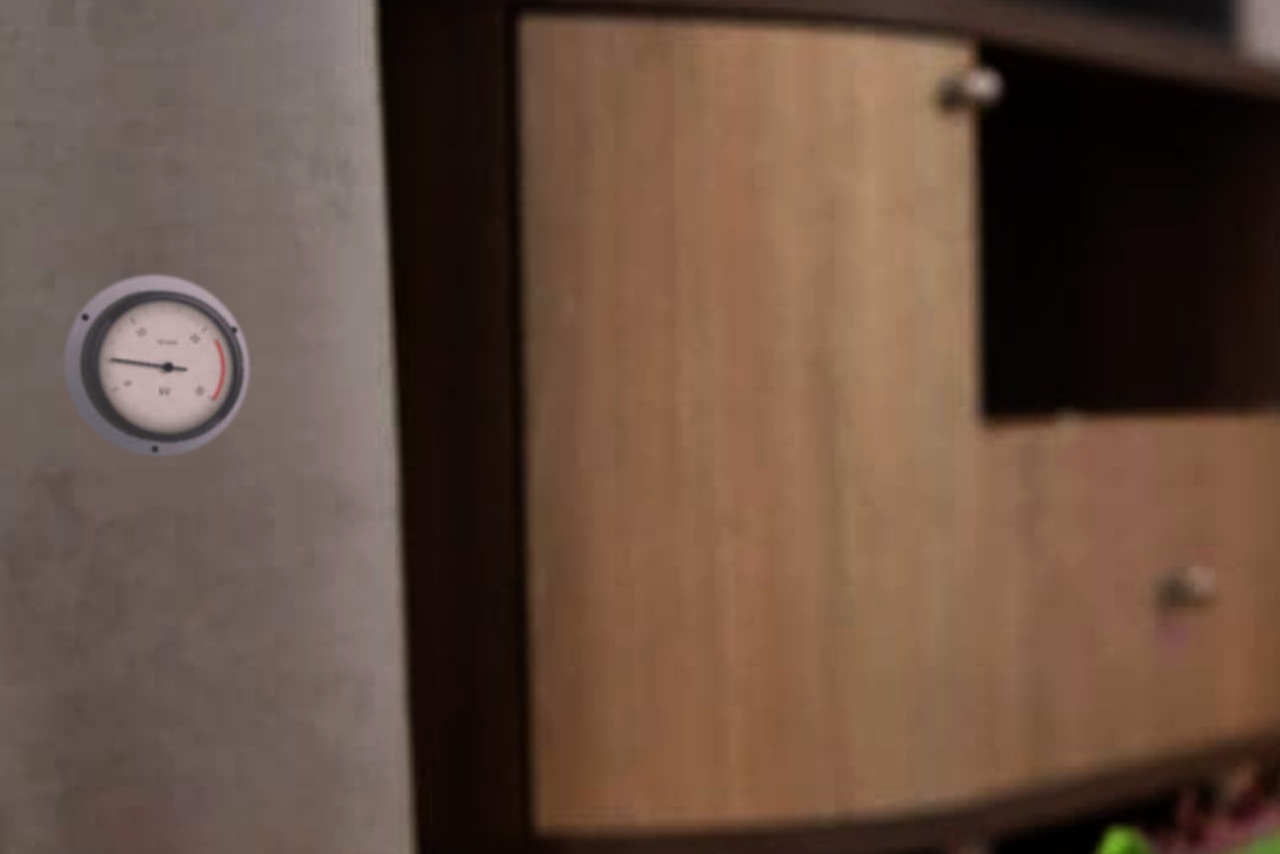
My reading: 4
